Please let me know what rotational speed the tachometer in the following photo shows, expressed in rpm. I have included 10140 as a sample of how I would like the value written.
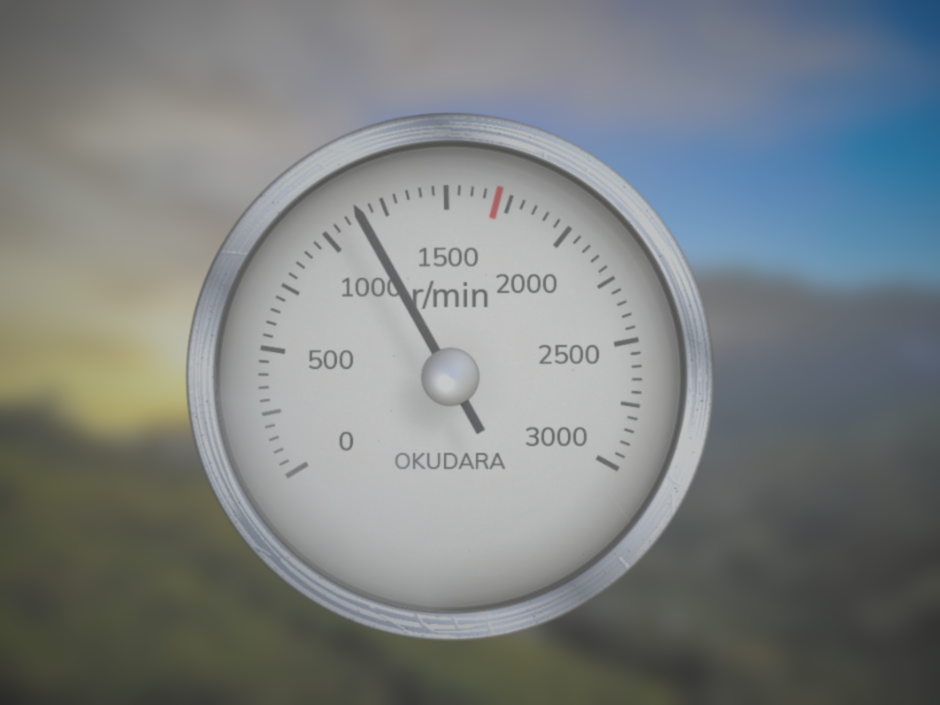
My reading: 1150
